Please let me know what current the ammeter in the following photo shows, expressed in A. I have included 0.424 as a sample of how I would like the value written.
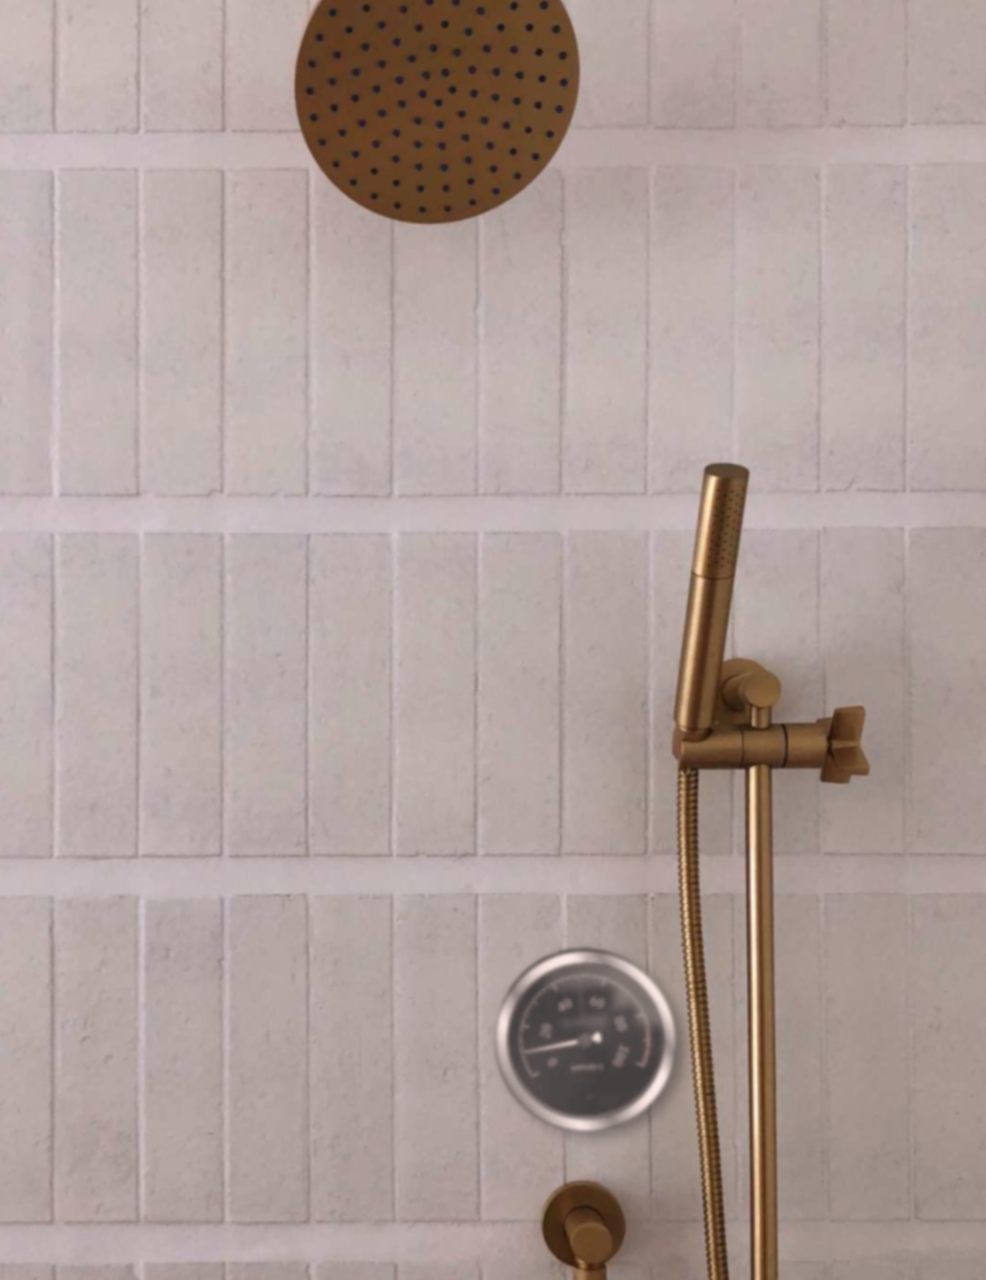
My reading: 10
